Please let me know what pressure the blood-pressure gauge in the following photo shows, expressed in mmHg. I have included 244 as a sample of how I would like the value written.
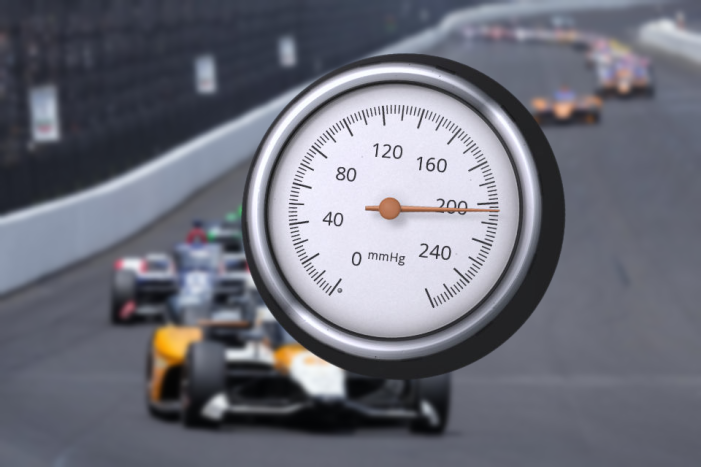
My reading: 204
